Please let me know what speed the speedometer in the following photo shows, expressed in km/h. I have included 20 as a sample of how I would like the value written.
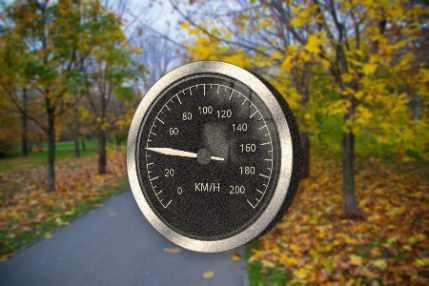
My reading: 40
